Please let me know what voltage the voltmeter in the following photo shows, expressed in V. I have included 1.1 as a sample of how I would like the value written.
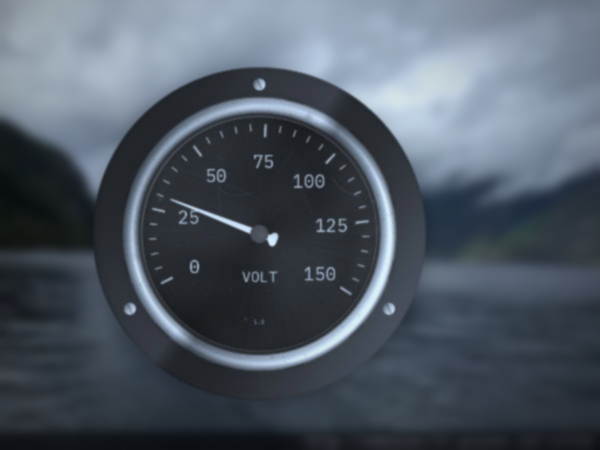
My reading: 30
